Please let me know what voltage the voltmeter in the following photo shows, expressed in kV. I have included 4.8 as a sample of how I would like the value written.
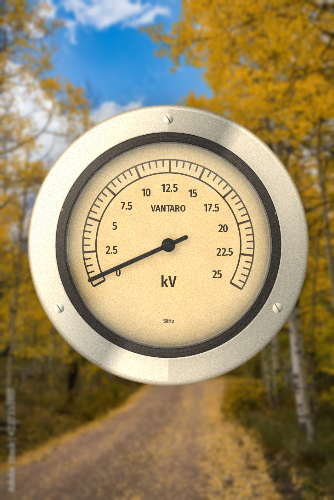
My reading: 0.5
